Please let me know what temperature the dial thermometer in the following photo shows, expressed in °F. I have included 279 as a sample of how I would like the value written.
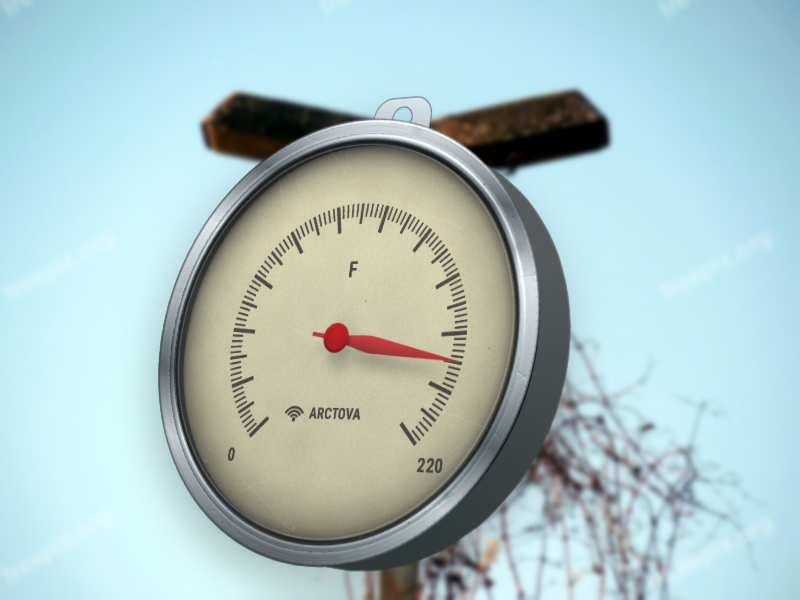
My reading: 190
